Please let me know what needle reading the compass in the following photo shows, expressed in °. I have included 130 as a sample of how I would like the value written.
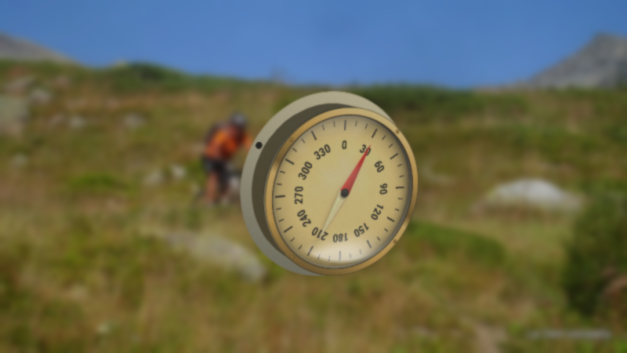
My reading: 30
